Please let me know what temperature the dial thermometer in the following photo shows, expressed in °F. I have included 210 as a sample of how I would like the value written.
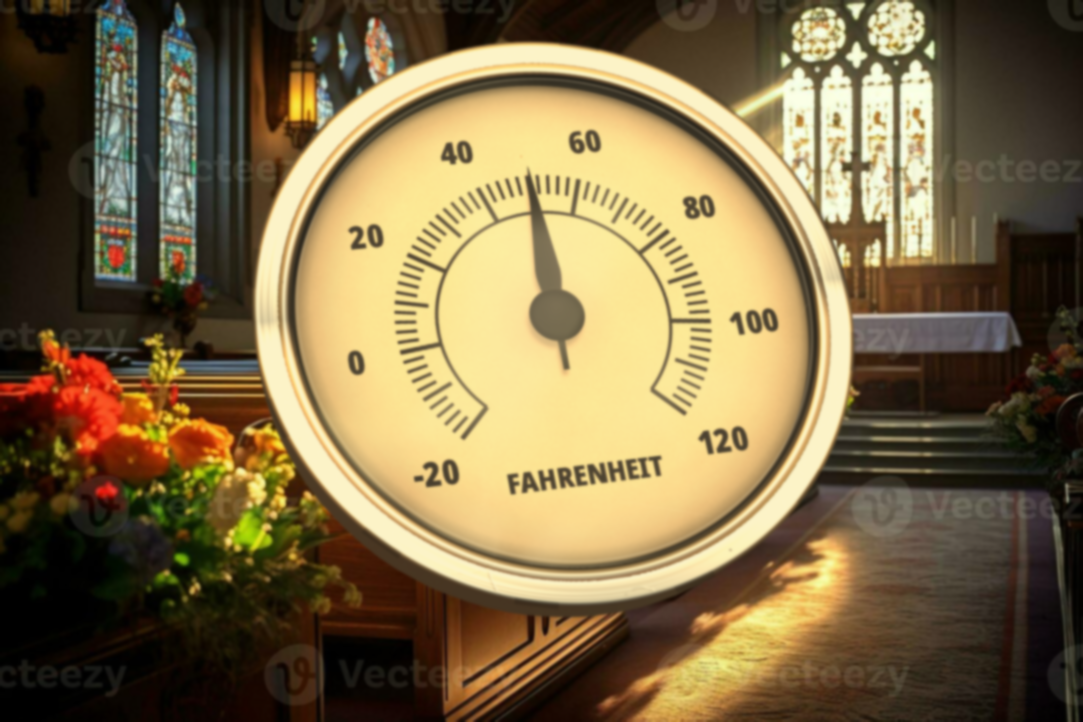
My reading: 50
